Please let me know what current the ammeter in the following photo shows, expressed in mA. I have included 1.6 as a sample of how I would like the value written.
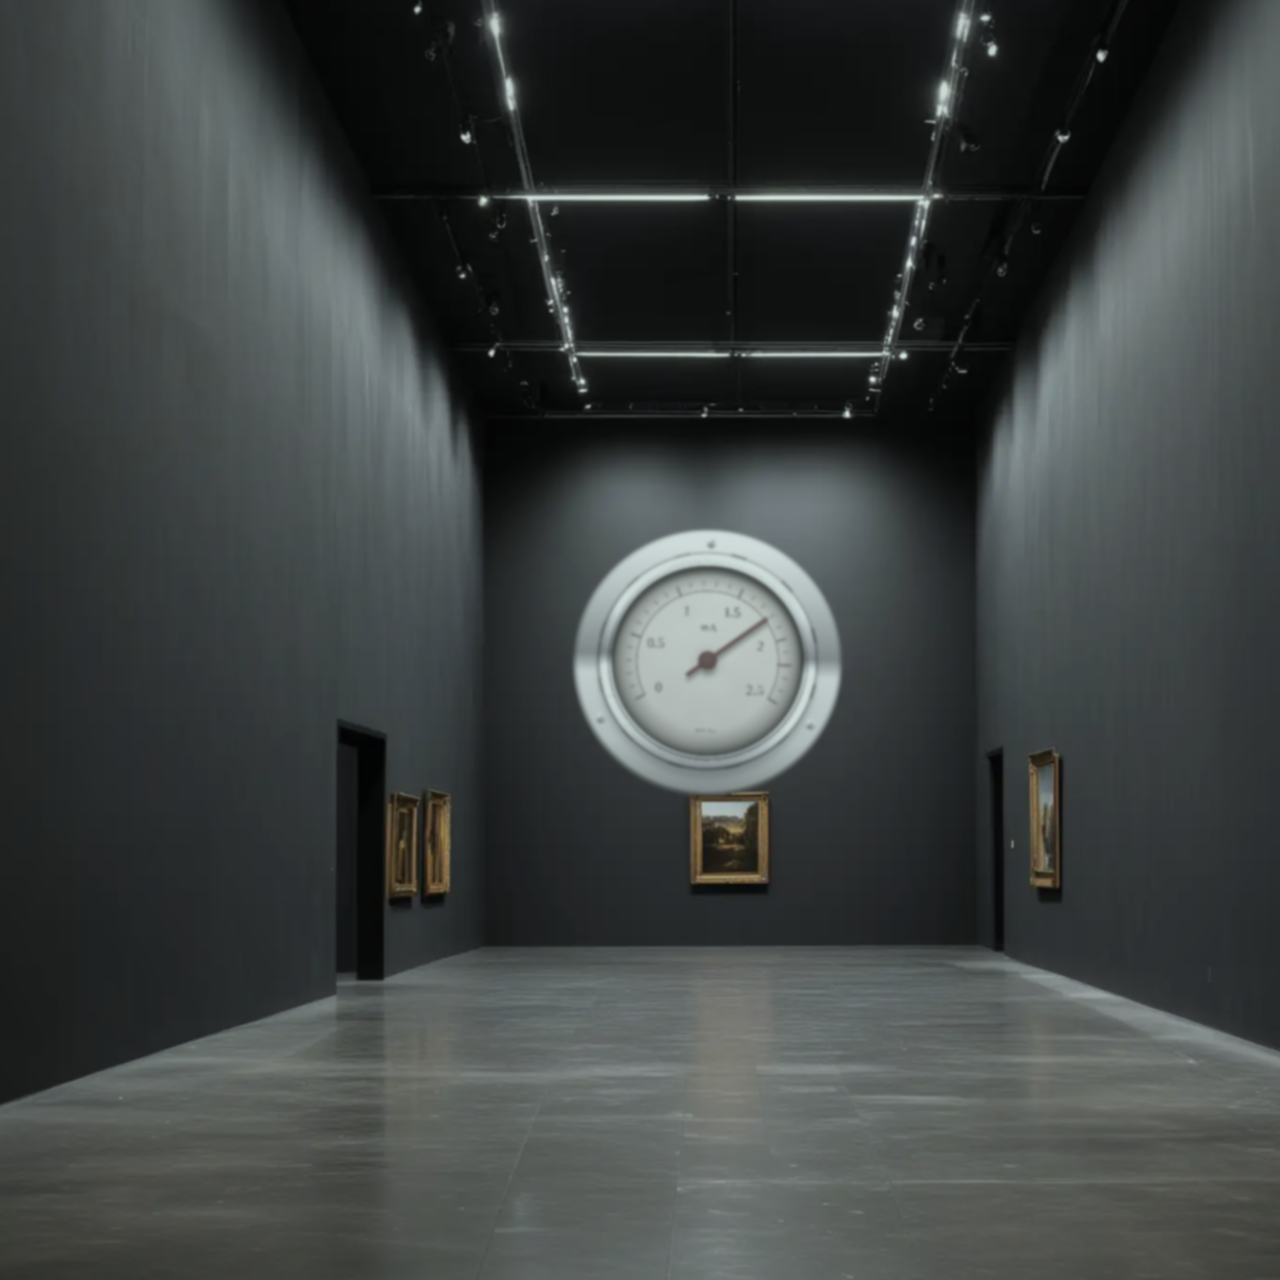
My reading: 1.8
